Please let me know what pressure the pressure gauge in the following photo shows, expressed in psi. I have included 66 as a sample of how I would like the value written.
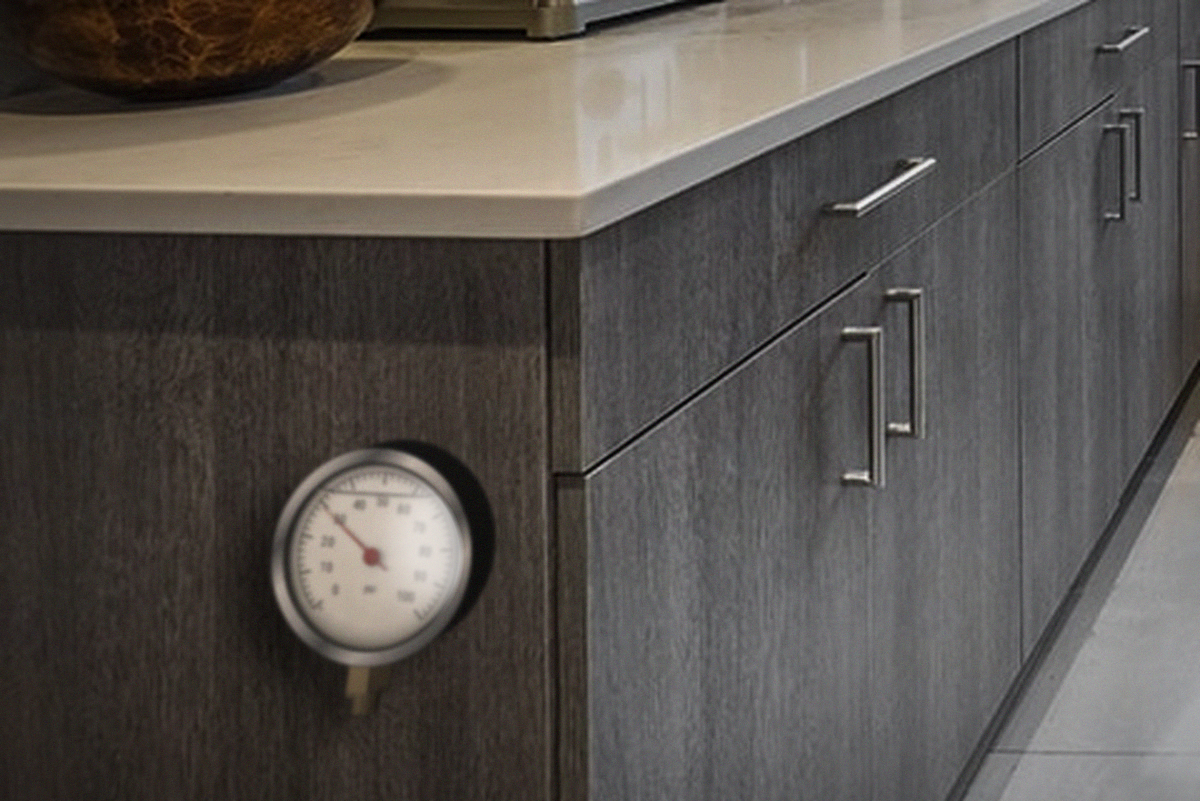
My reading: 30
